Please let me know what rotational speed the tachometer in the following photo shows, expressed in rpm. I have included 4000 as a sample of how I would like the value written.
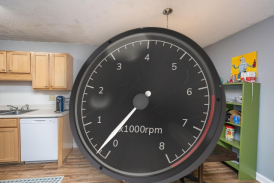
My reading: 200
